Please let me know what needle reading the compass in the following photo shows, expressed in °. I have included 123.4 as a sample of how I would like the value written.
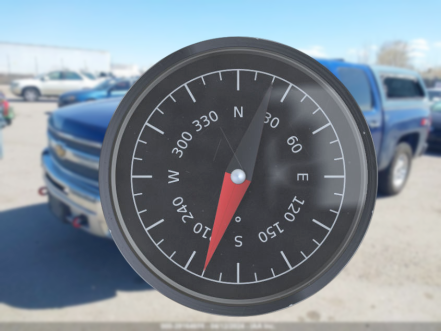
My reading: 200
